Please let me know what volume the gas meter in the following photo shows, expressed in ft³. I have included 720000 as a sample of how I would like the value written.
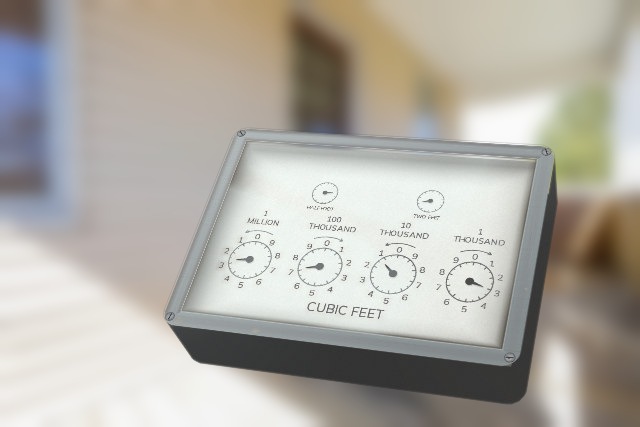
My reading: 271300
